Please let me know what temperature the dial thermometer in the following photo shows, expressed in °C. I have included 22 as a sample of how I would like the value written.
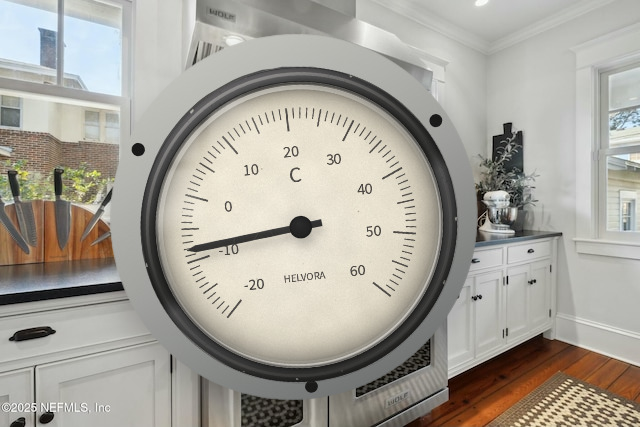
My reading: -8
